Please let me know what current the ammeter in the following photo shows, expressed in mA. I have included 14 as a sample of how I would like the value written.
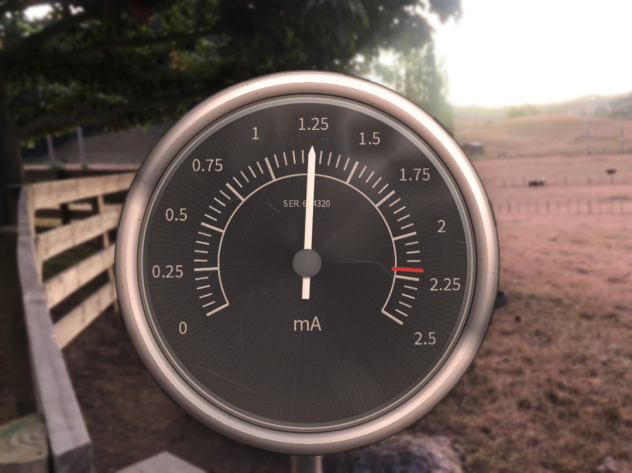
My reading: 1.25
